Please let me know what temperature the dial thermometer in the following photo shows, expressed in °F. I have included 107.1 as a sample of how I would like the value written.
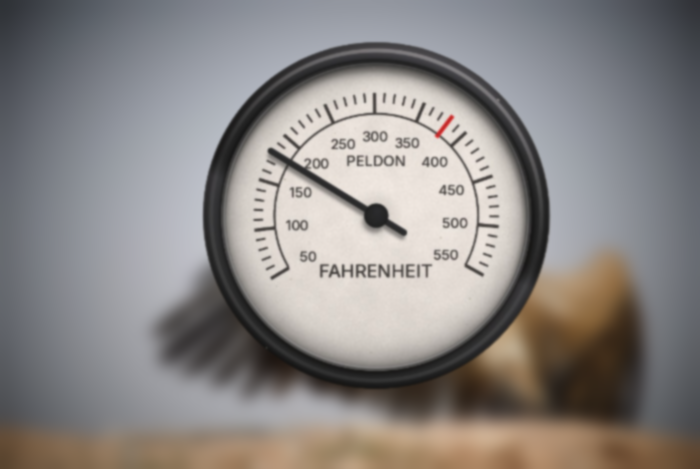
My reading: 180
